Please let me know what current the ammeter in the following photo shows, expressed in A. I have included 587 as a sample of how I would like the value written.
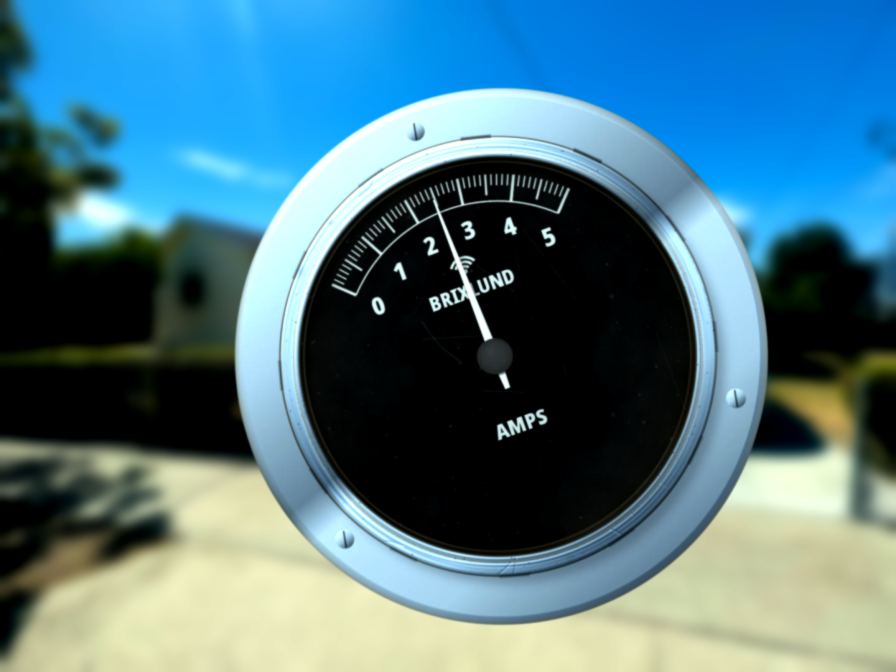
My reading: 2.5
